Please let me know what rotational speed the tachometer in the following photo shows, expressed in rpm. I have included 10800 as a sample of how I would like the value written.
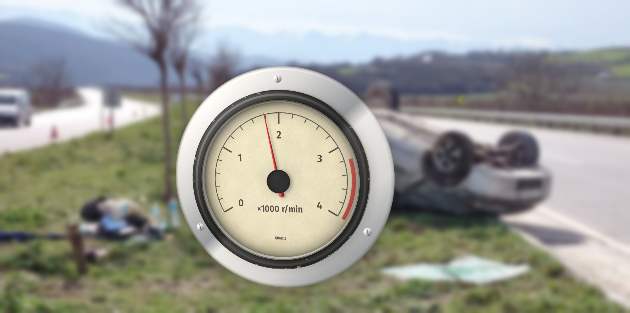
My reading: 1800
